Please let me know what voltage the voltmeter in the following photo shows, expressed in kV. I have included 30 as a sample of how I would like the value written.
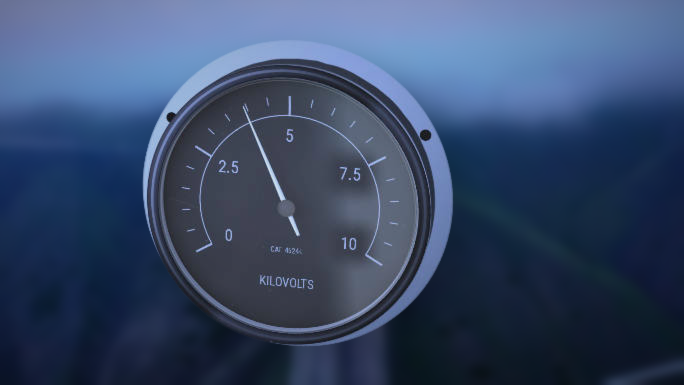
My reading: 4
